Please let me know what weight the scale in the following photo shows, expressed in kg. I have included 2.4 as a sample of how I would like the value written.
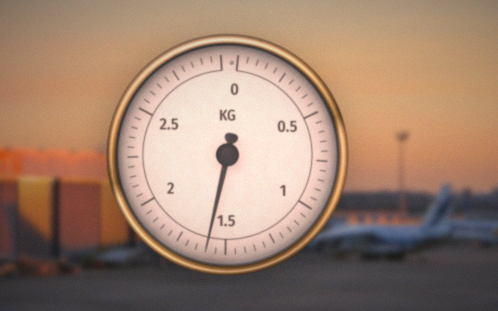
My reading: 1.6
